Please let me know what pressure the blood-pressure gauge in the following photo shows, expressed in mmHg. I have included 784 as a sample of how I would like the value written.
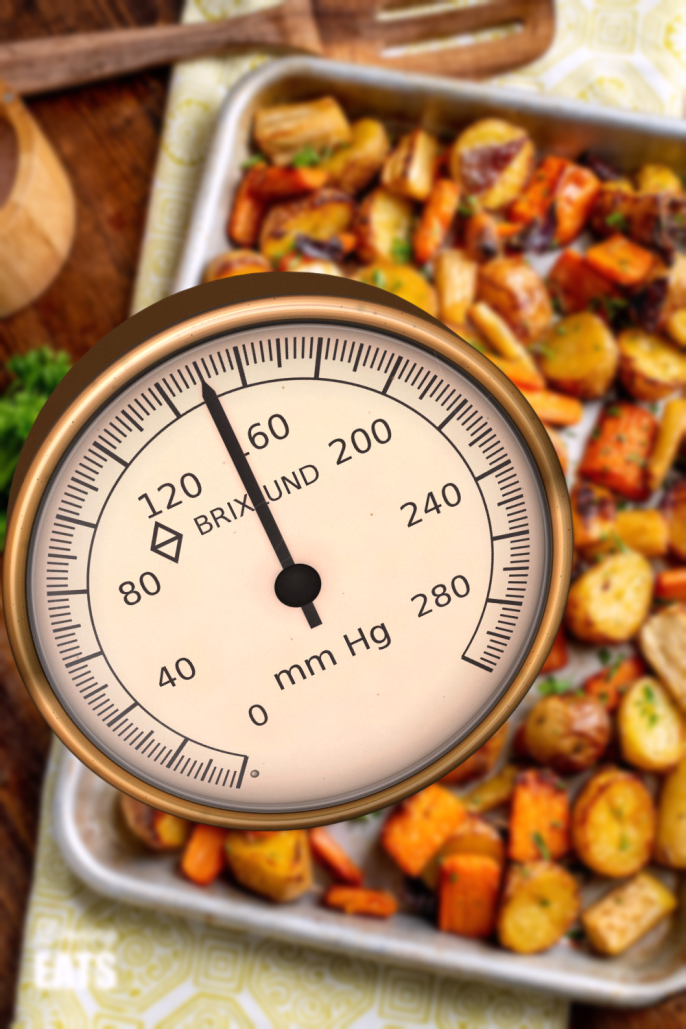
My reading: 150
